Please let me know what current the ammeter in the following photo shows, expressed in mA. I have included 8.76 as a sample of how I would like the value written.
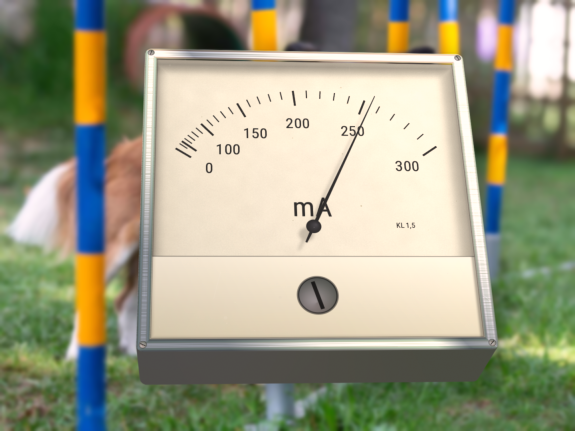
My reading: 255
